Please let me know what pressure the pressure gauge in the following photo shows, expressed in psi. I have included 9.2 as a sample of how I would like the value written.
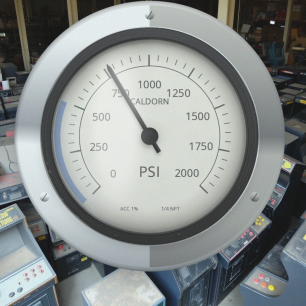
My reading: 775
